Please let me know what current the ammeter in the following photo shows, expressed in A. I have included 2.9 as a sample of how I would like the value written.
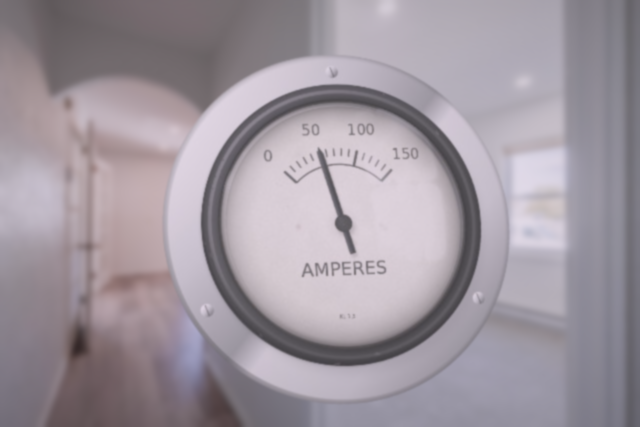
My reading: 50
